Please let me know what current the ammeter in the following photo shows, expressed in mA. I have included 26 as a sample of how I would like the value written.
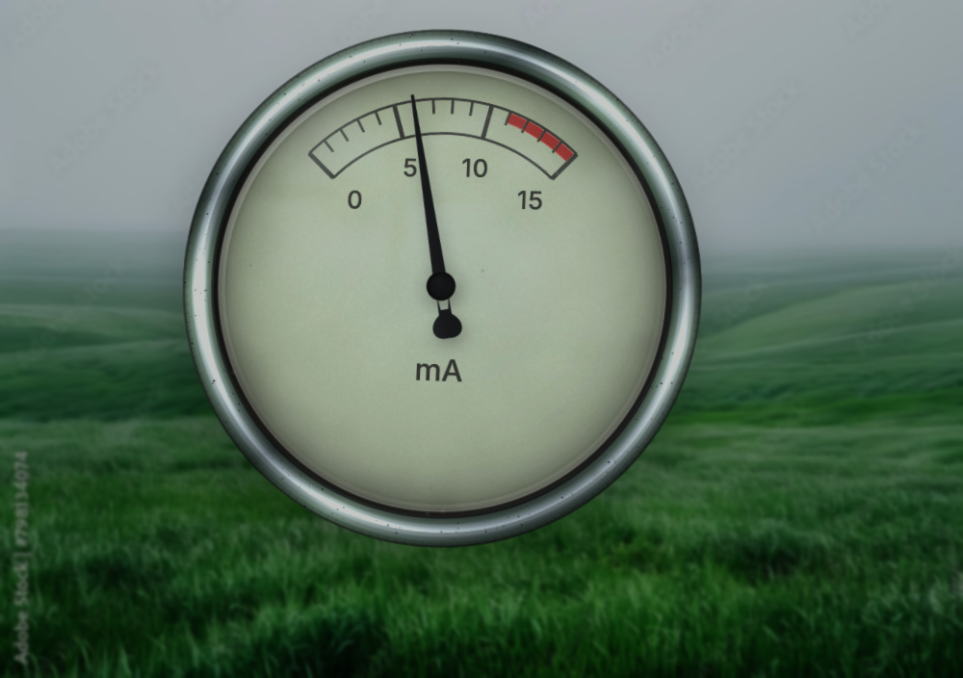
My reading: 6
